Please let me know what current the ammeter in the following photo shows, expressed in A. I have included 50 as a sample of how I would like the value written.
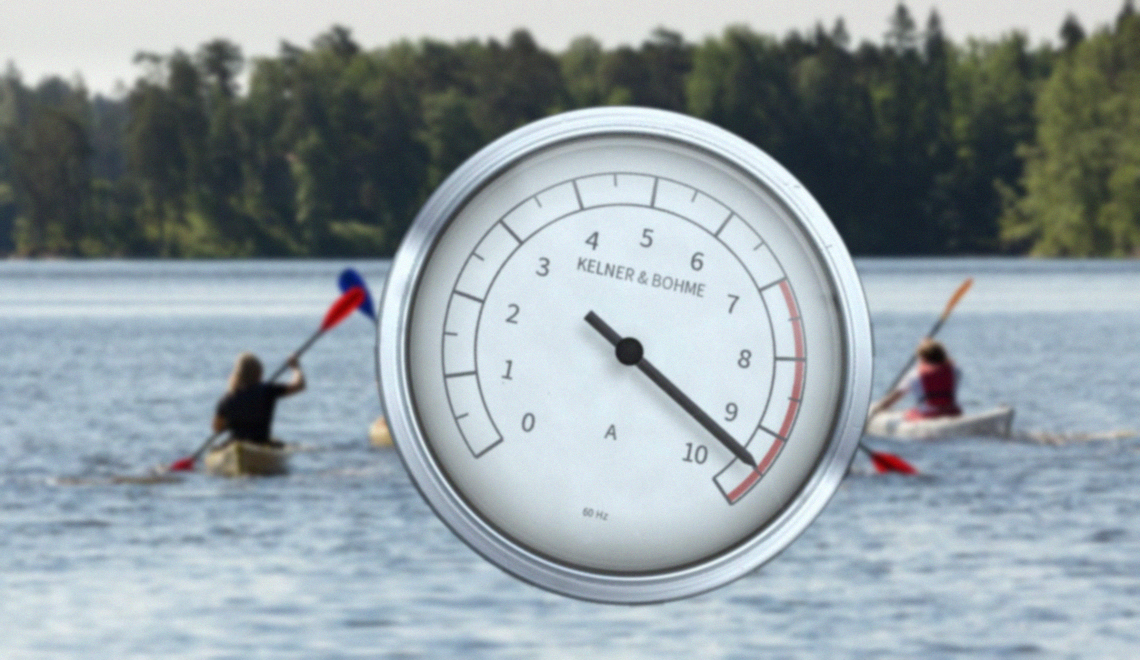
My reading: 9.5
